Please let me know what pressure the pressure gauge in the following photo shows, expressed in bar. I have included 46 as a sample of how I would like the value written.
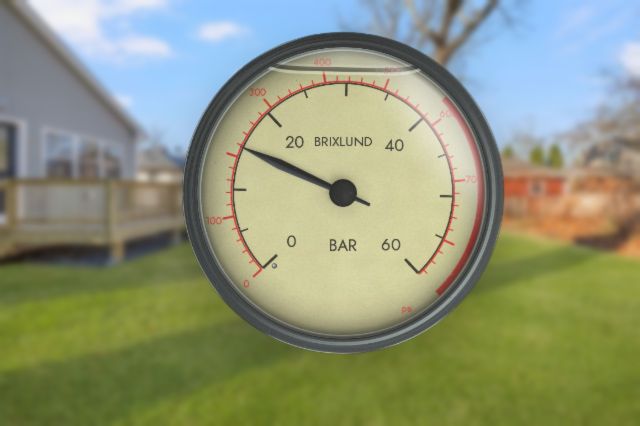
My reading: 15
